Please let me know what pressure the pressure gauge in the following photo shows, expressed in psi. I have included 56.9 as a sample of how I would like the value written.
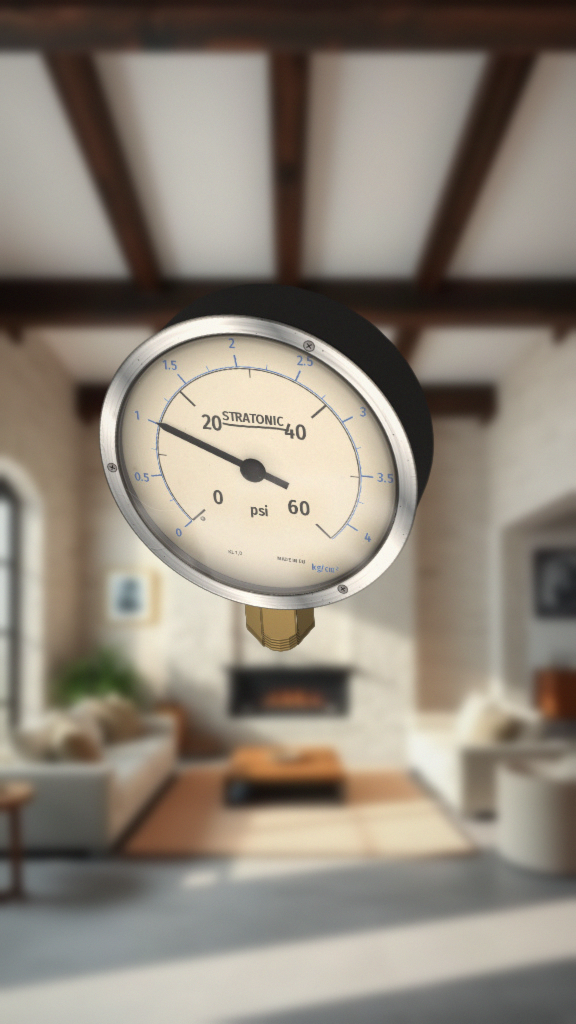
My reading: 15
